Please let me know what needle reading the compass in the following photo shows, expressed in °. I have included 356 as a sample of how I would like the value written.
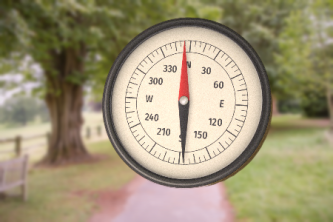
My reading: 355
